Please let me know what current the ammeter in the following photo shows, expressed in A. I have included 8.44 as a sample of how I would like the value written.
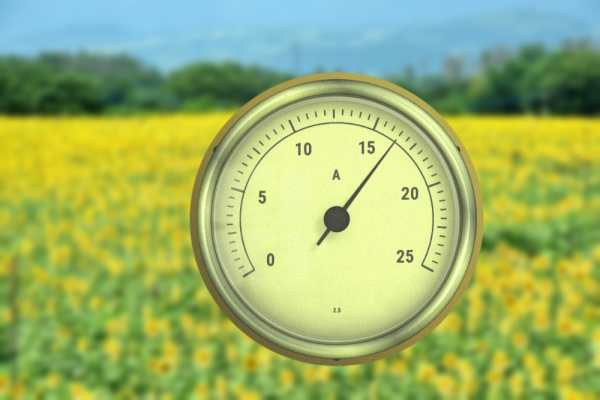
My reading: 16.5
